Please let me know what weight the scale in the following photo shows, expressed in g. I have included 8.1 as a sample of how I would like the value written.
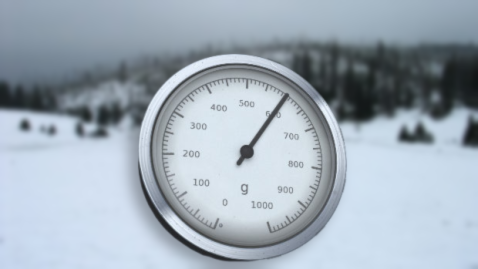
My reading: 600
